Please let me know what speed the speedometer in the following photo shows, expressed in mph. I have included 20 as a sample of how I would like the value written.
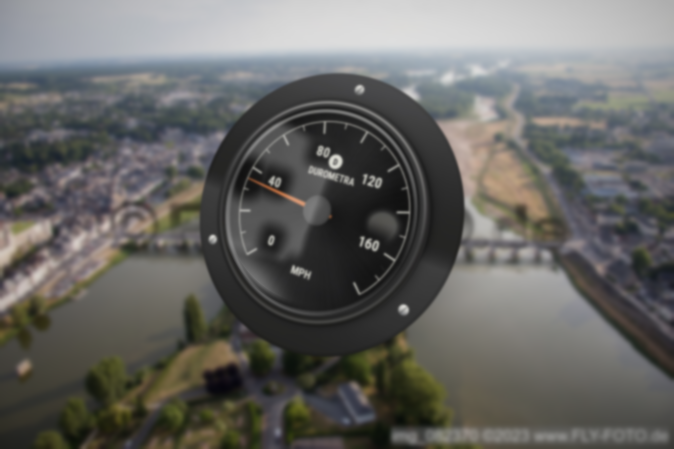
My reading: 35
